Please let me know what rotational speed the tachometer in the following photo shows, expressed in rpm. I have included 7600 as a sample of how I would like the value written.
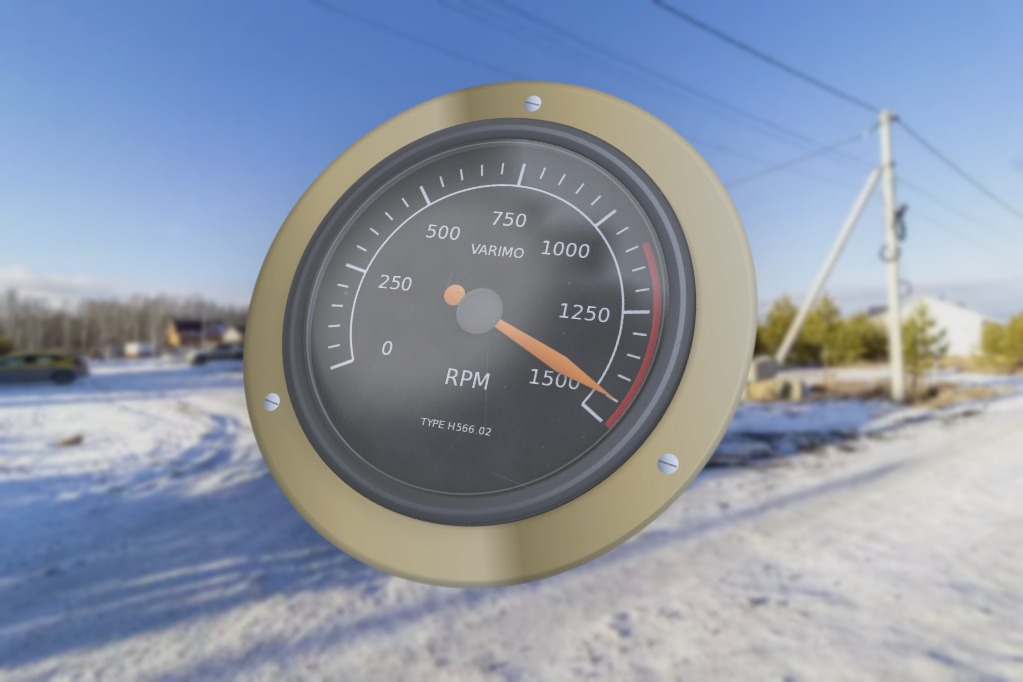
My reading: 1450
